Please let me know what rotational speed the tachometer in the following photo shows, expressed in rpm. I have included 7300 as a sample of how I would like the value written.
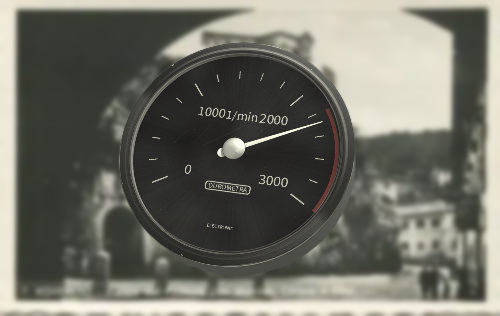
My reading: 2300
